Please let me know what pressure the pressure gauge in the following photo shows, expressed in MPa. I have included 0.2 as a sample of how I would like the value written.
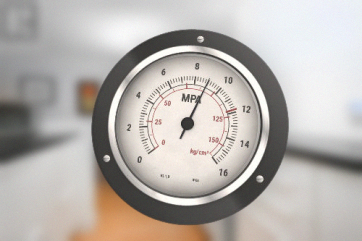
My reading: 9
